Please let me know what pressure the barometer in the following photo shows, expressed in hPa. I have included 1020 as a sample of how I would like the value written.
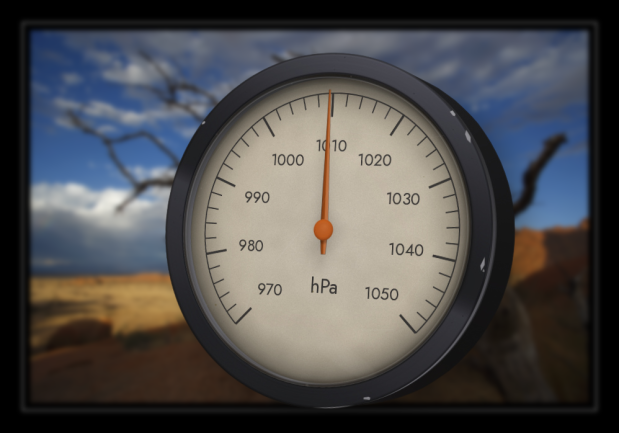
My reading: 1010
